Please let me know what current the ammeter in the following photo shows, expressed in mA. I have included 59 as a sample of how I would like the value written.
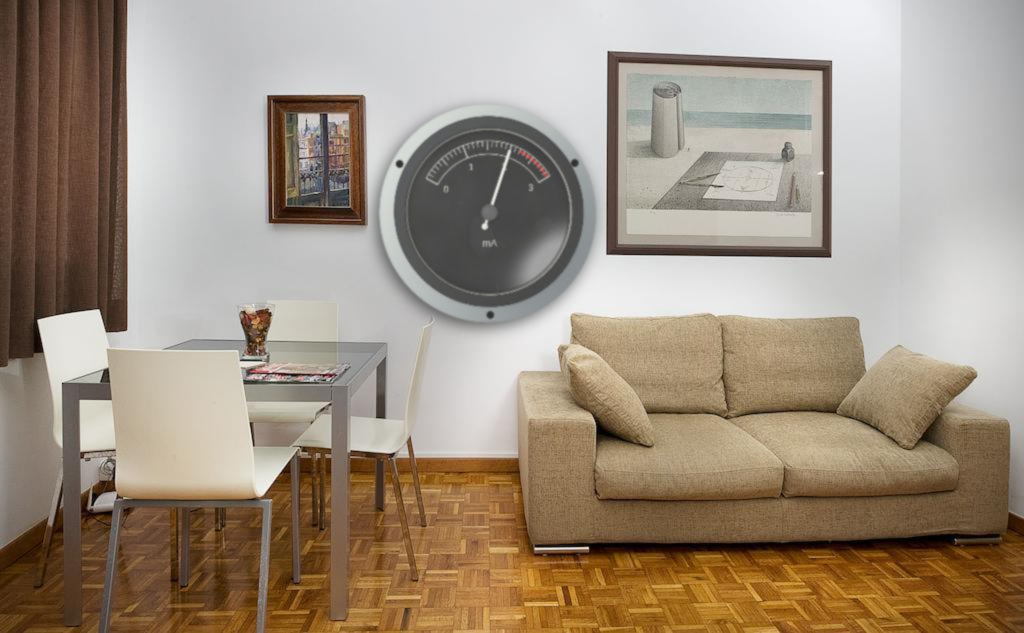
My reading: 2
